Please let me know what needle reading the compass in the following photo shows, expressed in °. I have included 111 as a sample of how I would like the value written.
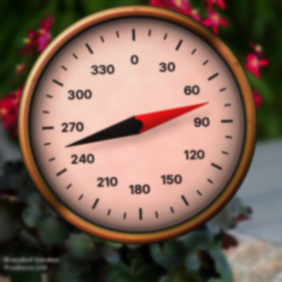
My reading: 75
